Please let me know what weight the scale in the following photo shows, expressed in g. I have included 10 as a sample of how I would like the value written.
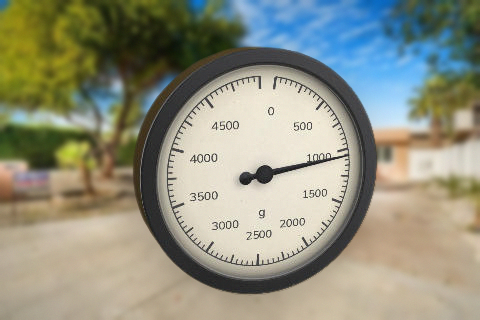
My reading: 1050
